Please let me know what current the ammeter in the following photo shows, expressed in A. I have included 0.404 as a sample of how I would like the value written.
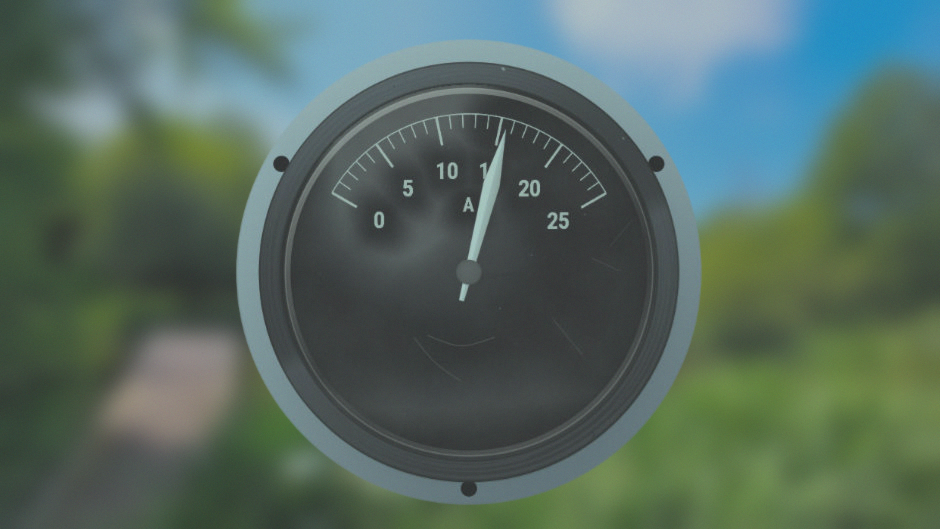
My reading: 15.5
